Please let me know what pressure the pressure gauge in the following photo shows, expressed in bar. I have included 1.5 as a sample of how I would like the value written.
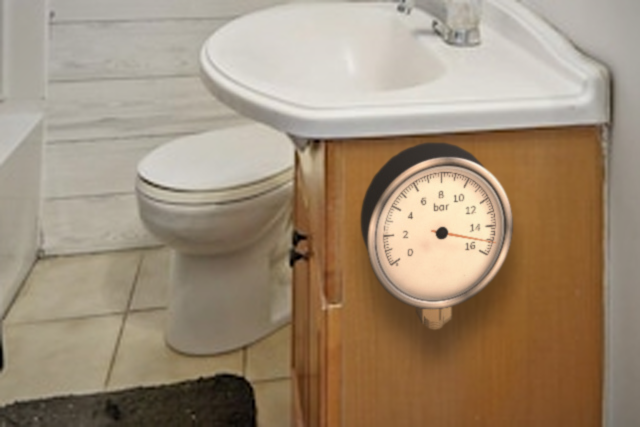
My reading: 15
